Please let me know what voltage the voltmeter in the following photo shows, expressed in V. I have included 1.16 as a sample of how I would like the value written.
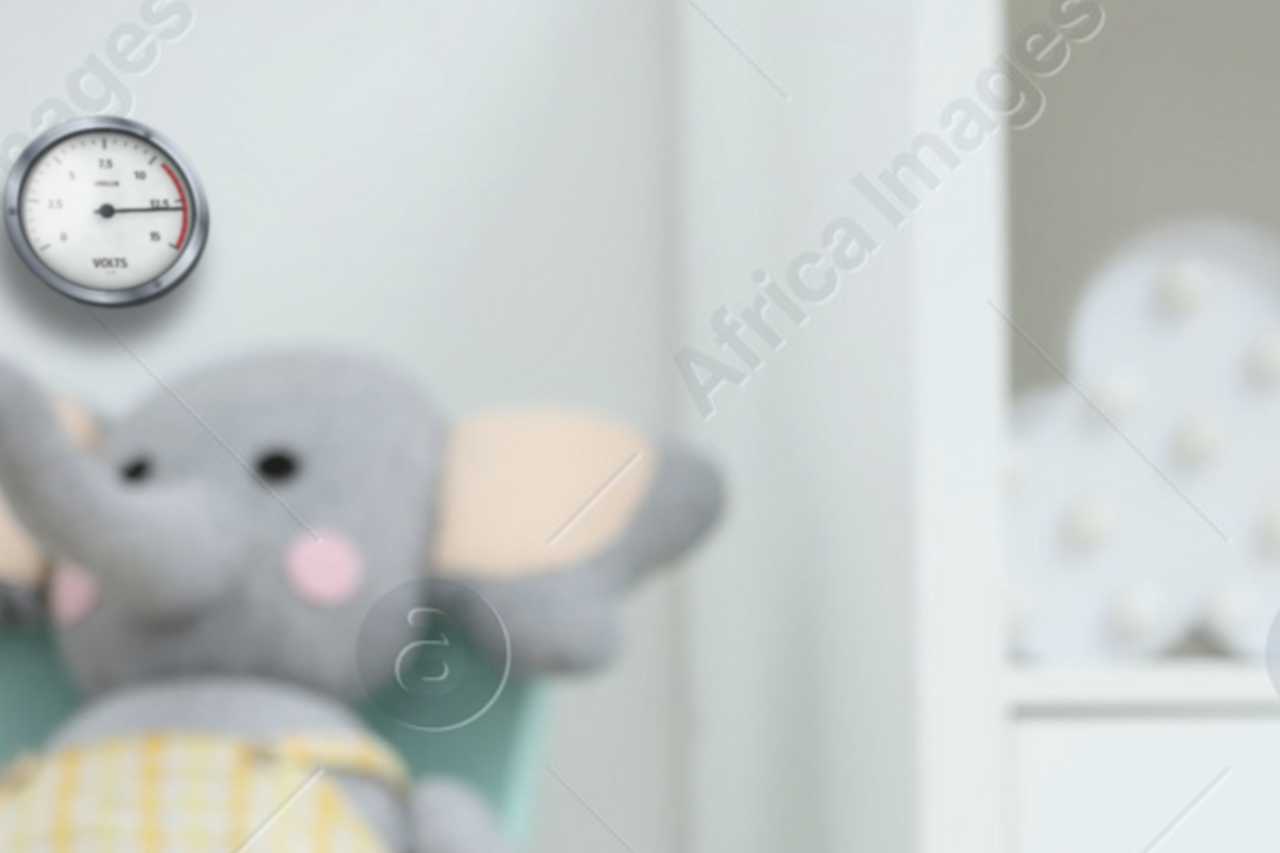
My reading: 13
